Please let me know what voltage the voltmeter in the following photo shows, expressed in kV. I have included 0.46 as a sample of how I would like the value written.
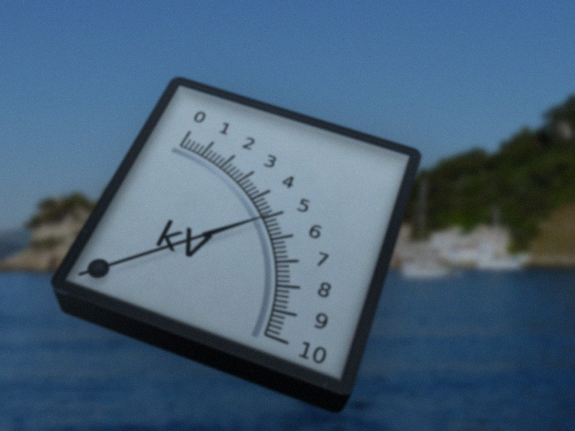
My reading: 5
